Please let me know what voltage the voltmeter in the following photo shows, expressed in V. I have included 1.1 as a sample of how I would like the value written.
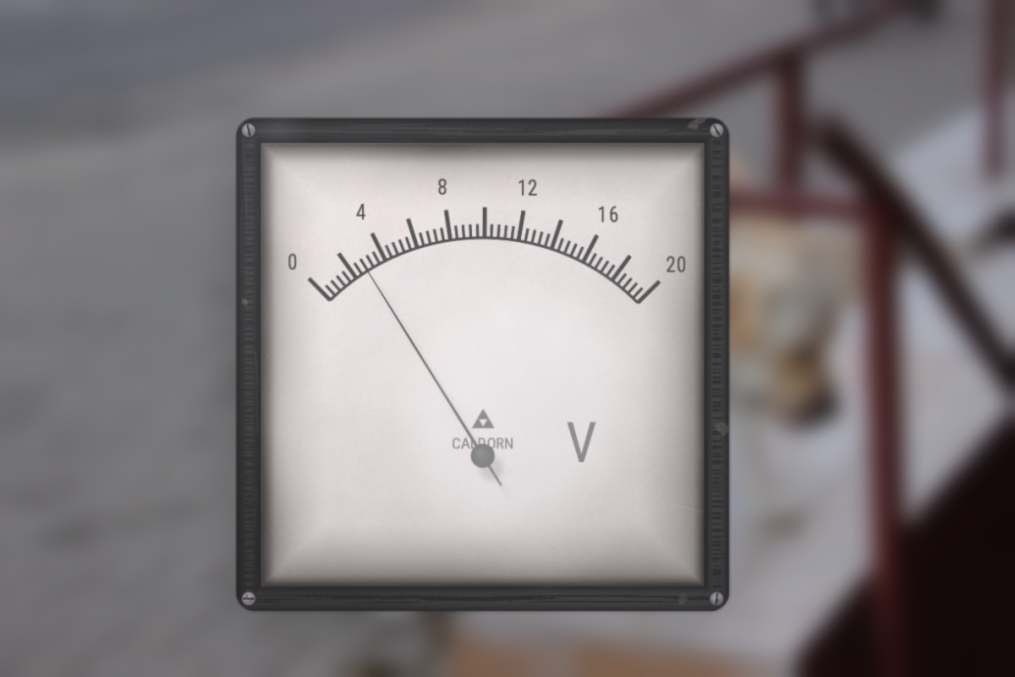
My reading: 2.8
